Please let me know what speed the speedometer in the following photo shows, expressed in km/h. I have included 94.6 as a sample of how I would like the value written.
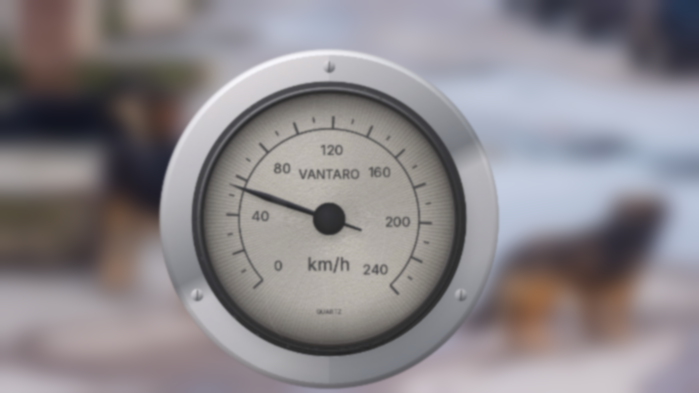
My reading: 55
